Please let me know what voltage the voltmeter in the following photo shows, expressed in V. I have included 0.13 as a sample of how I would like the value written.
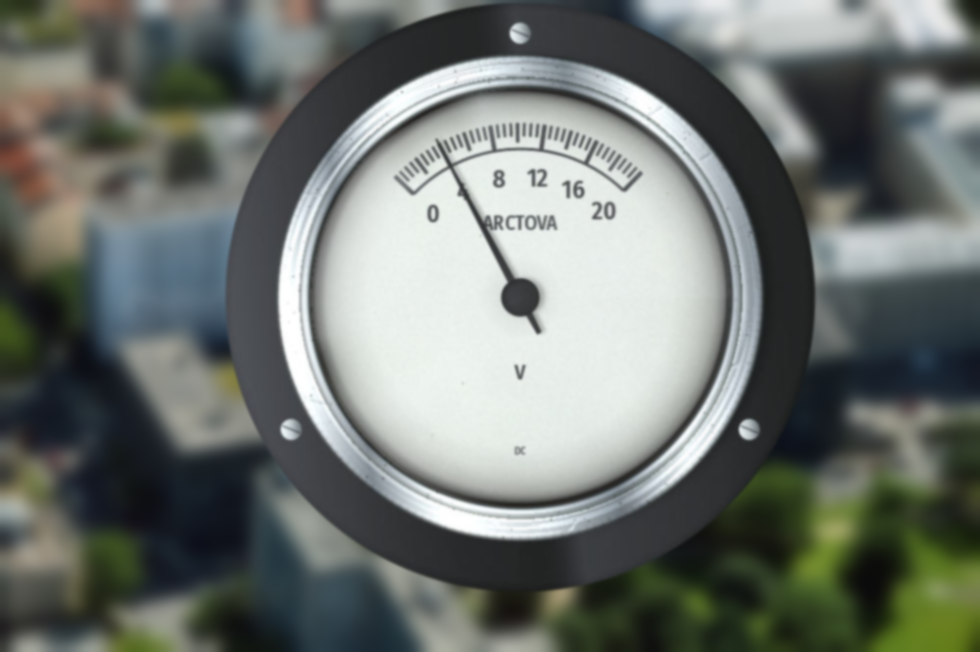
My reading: 4
